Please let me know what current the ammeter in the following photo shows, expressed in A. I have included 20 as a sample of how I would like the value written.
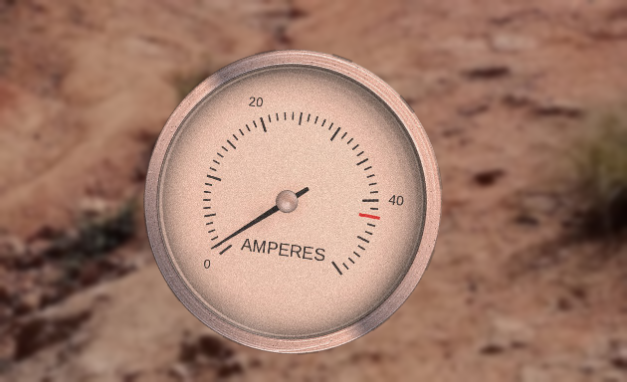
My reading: 1
